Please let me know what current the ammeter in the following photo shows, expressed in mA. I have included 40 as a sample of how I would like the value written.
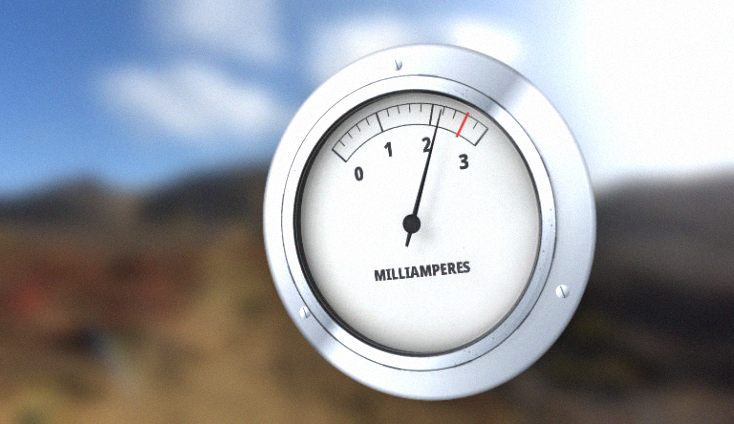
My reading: 2.2
